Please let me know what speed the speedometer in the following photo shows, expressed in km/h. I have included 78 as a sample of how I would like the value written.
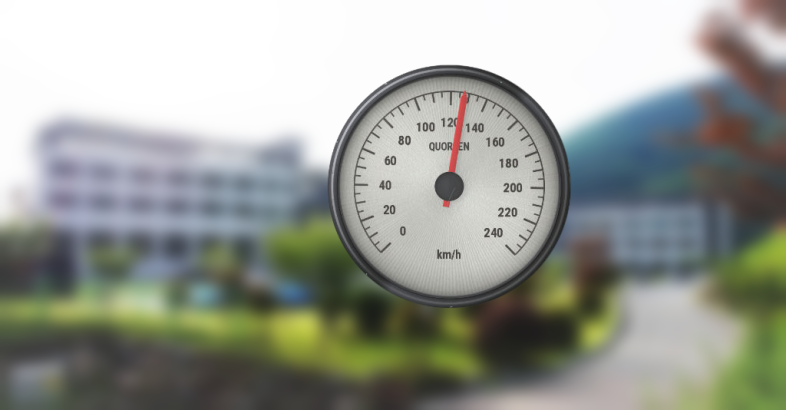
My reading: 127.5
